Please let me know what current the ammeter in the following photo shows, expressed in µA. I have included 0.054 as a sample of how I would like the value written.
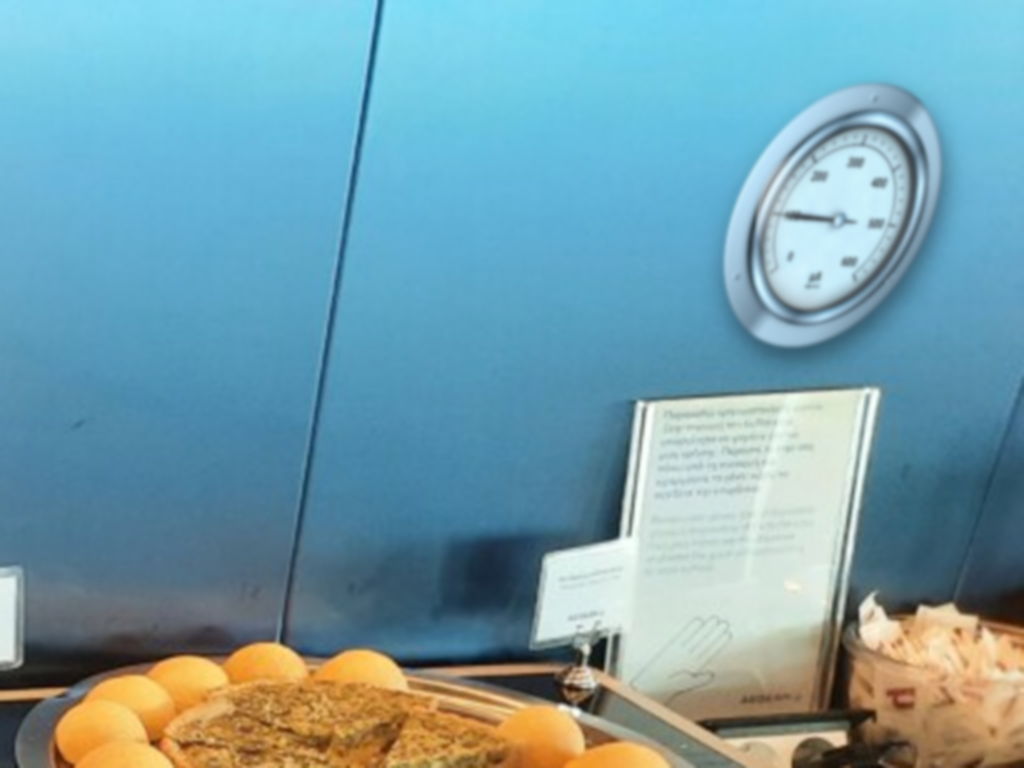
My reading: 100
